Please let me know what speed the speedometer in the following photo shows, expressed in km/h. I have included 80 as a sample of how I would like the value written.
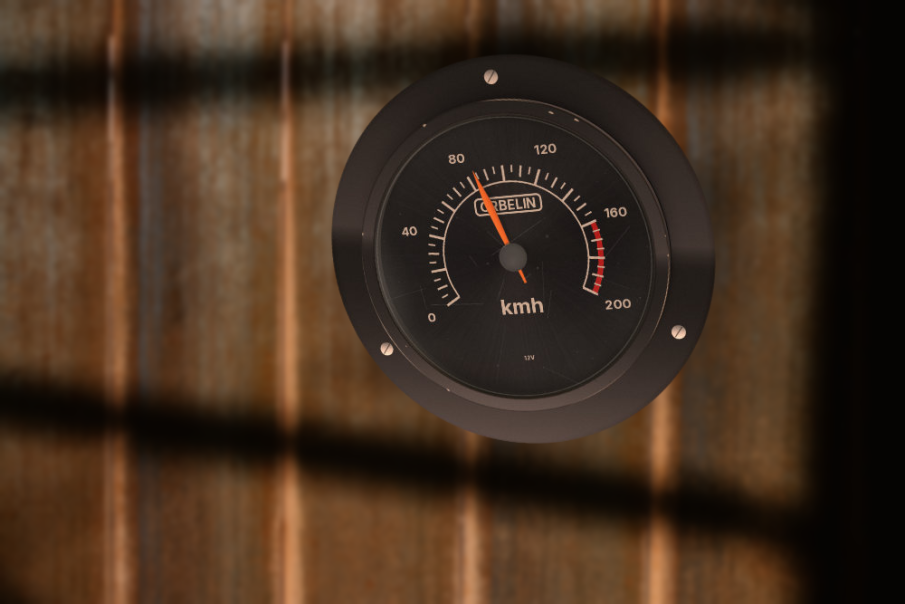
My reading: 85
